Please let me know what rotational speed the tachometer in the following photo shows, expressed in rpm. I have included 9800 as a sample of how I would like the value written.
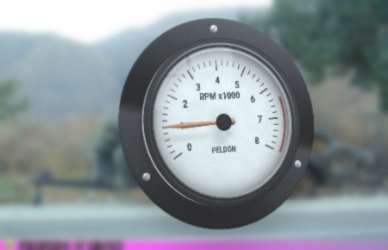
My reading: 1000
